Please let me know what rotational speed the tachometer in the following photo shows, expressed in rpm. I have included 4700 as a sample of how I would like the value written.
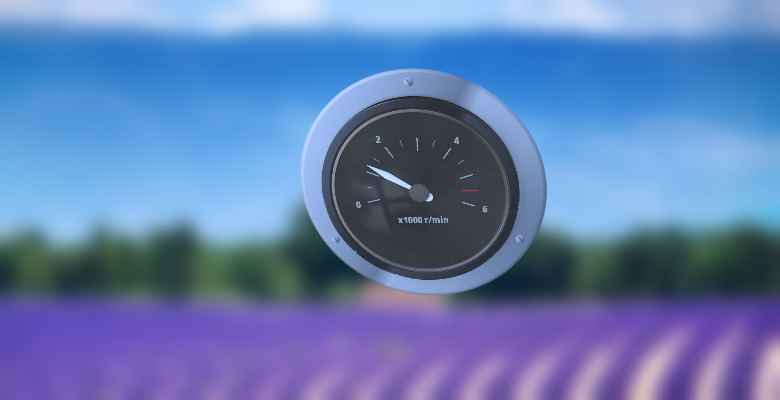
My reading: 1250
